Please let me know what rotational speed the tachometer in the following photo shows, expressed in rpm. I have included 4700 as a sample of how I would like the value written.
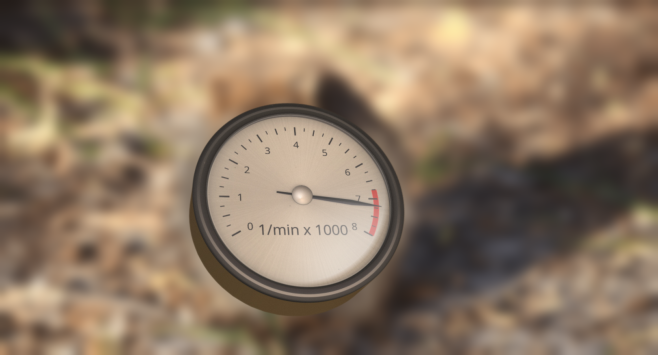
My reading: 7250
